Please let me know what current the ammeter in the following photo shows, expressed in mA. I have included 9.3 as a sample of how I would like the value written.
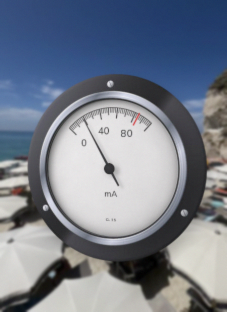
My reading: 20
